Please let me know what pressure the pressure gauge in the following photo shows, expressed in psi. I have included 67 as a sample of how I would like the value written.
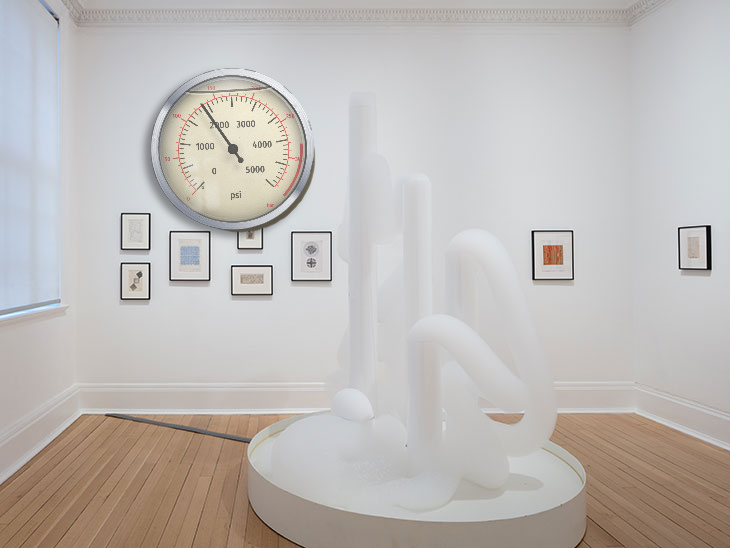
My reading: 1900
